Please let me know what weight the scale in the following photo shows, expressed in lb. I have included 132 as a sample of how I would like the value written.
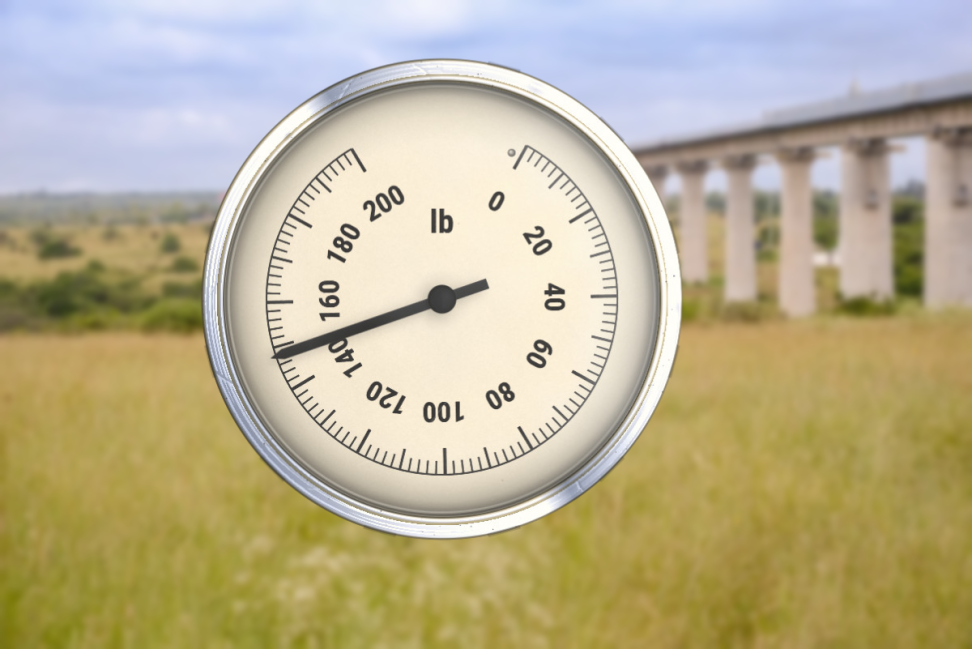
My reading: 148
